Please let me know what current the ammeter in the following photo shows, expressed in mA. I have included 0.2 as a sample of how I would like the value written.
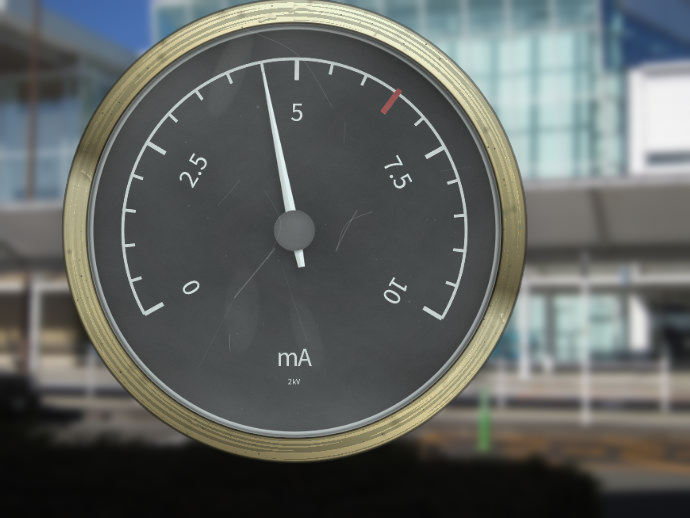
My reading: 4.5
